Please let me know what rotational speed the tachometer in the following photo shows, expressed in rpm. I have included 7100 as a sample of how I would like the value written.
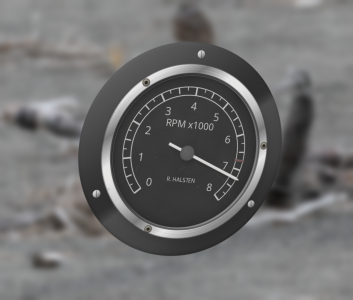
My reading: 7250
